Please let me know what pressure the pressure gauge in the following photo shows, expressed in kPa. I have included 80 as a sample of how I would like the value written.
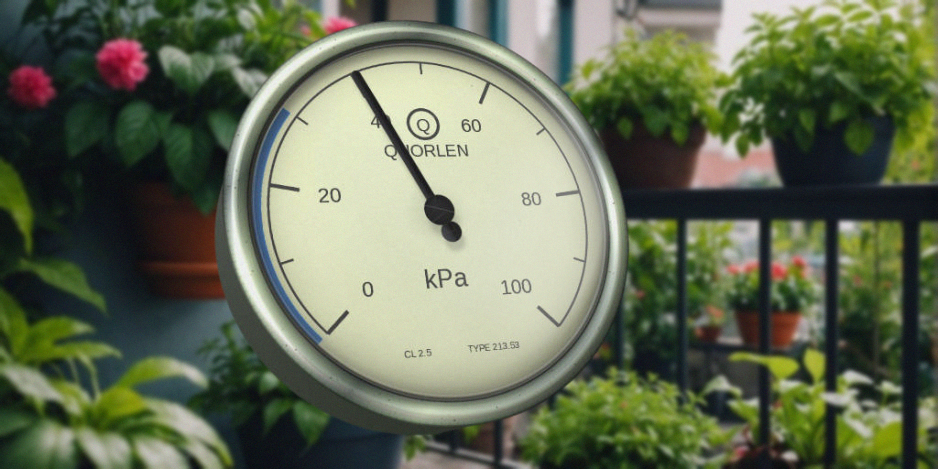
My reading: 40
